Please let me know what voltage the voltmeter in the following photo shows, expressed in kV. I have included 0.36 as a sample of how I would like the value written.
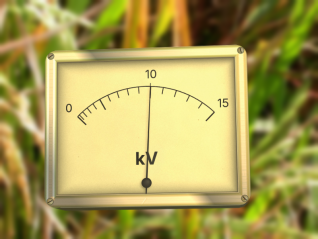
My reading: 10
